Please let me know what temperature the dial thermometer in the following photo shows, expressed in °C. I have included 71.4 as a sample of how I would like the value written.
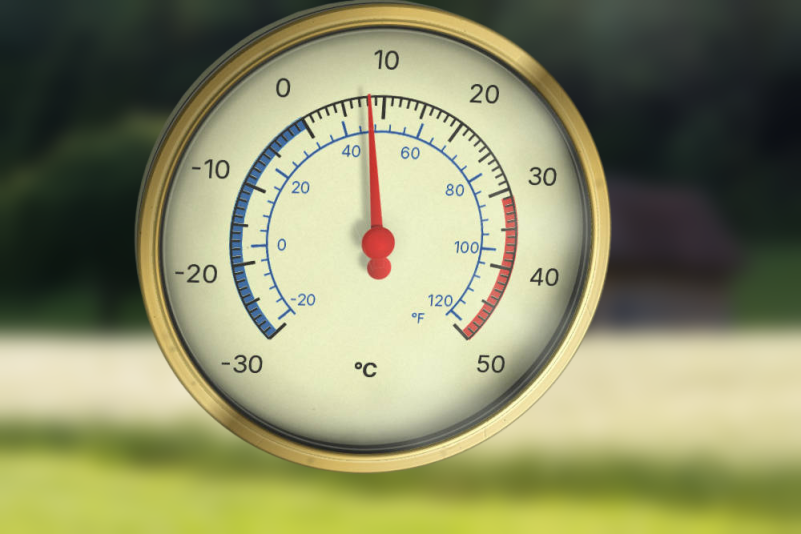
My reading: 8
